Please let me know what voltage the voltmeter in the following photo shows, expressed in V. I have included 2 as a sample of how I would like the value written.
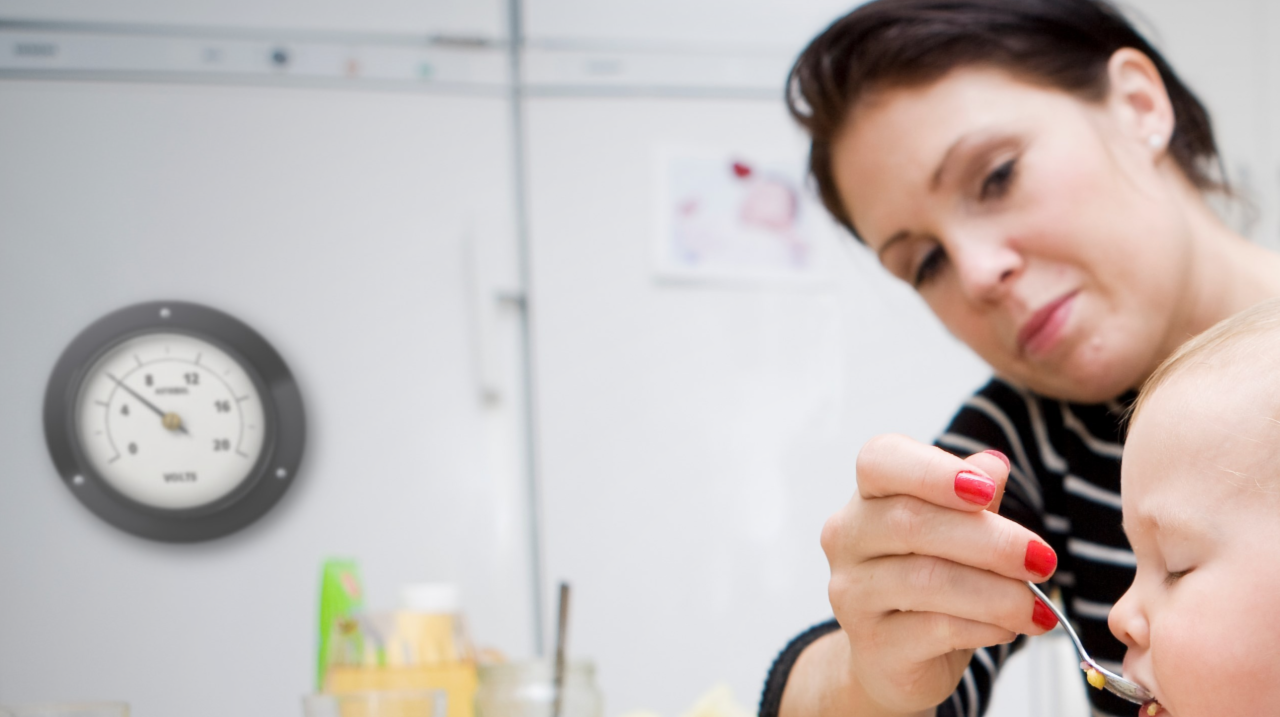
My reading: 6
